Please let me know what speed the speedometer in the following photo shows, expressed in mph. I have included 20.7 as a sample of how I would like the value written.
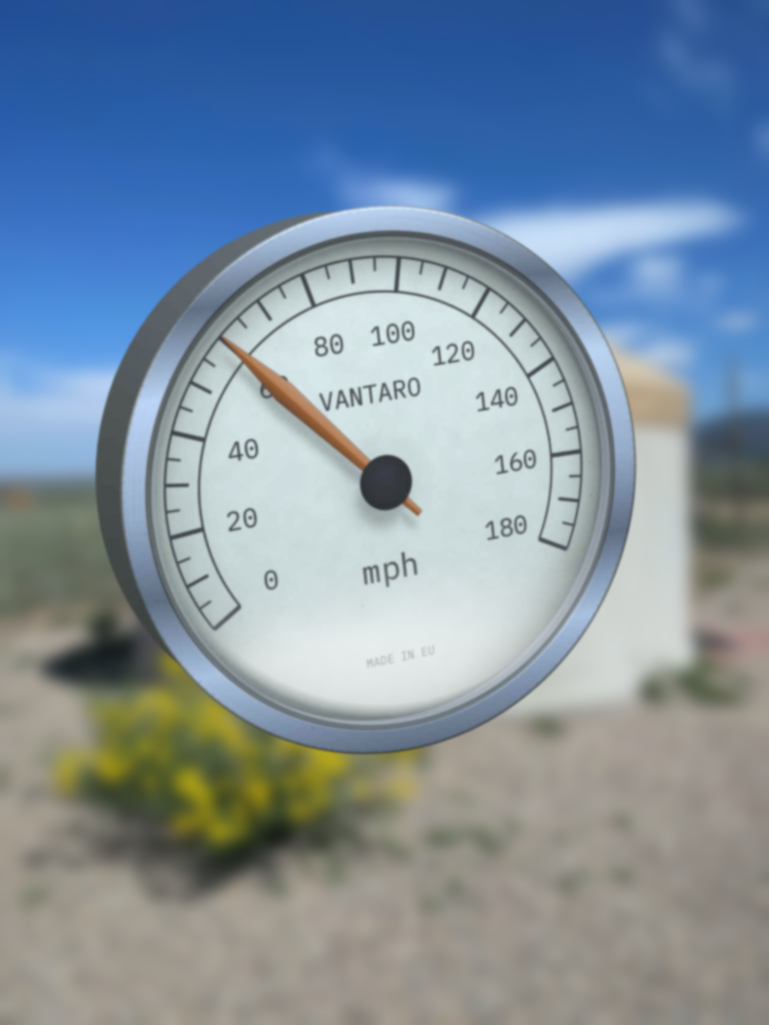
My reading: 60
